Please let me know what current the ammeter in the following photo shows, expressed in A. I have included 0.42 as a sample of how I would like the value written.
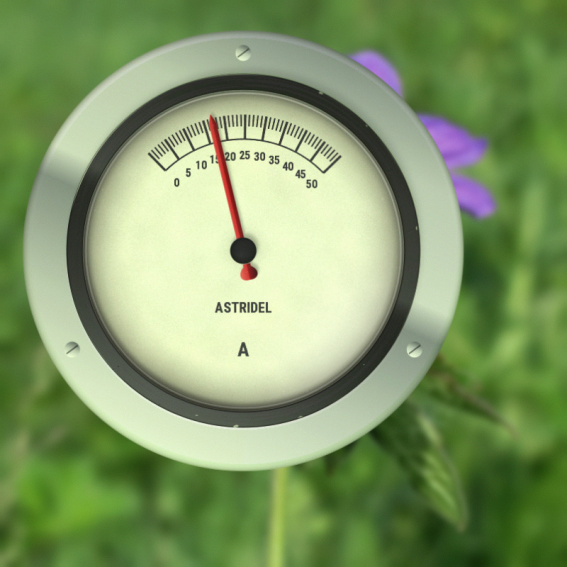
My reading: 17
